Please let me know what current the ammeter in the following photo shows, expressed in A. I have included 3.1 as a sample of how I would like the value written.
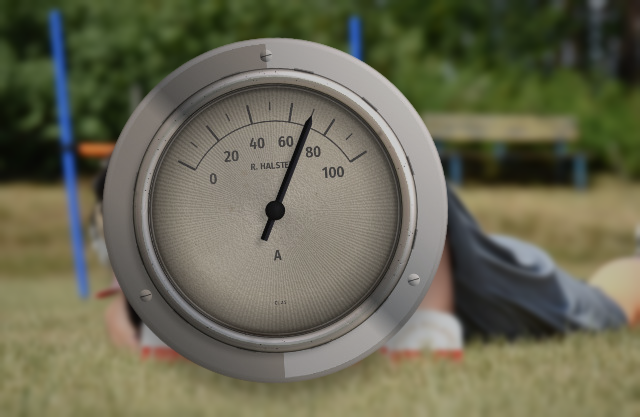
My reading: 70
